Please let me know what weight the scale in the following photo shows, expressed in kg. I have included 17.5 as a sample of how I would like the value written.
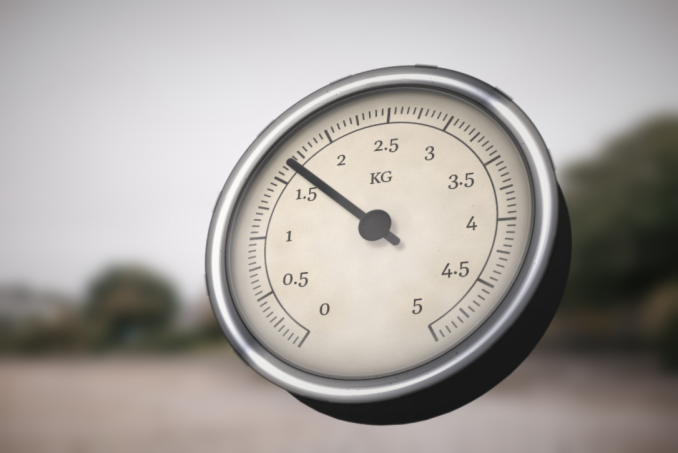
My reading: 1.65
